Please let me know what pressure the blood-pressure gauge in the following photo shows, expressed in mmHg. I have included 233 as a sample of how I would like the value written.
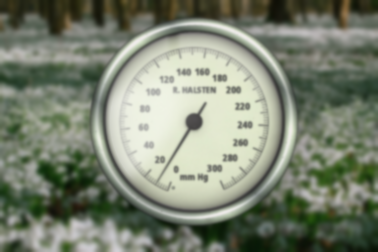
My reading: 10
